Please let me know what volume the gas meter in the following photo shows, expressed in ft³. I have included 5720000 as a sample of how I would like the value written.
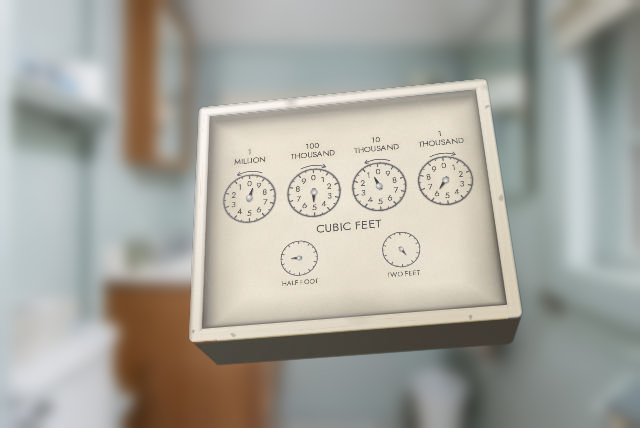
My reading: 950600
